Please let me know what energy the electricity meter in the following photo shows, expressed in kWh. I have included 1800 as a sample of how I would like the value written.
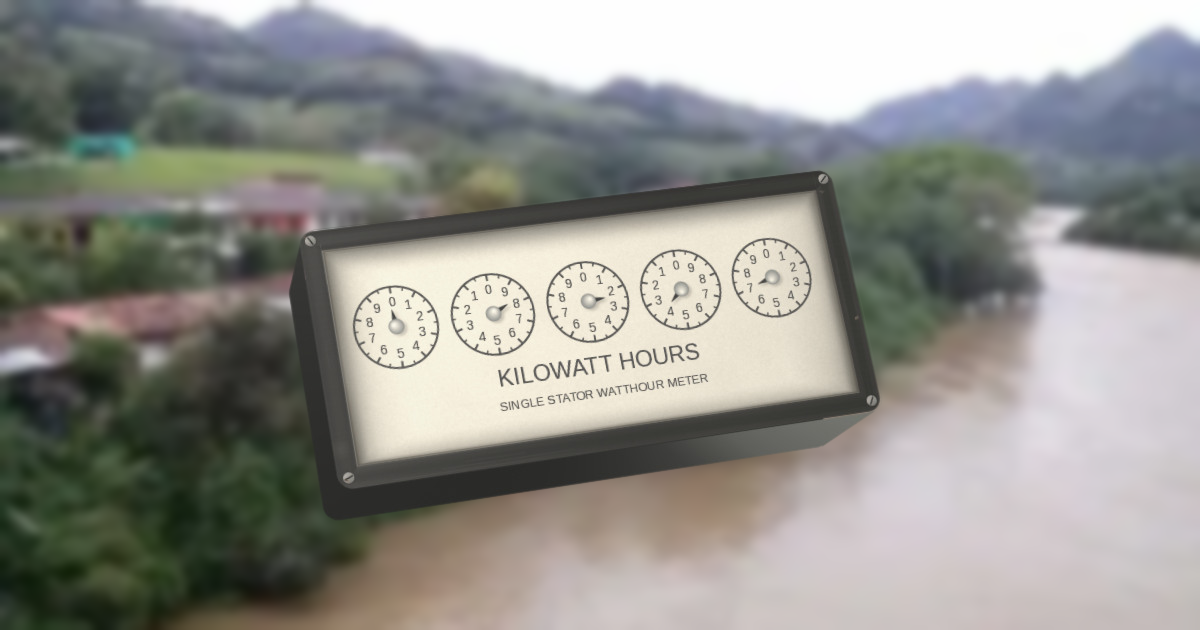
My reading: 98237
